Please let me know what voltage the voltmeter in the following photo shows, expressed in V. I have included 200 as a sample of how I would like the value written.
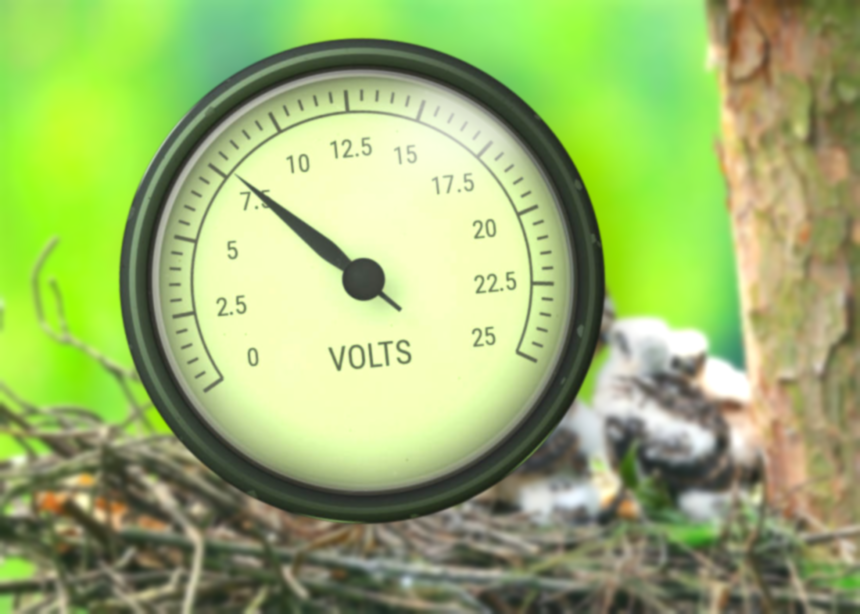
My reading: 7.75
